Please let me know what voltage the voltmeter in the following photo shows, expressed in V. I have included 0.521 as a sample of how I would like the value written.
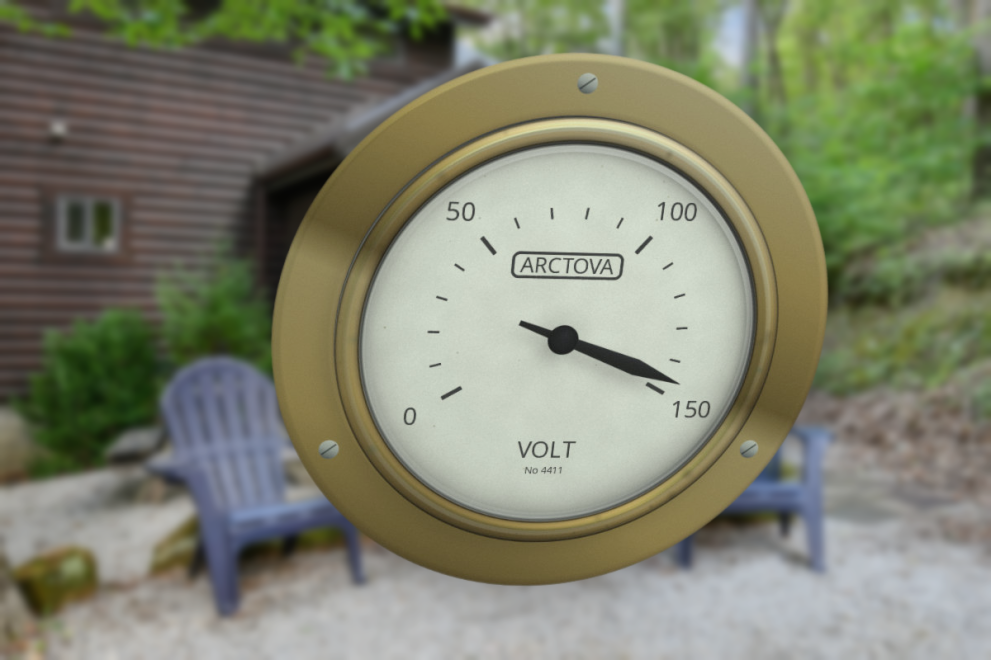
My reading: 145
